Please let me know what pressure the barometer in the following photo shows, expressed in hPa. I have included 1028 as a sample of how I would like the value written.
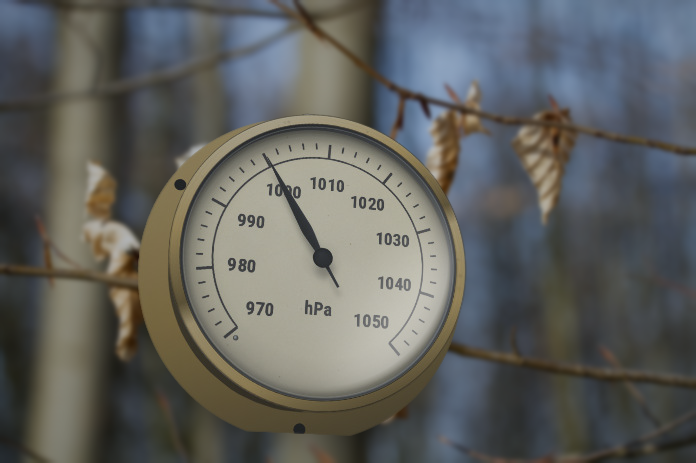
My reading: 1000
